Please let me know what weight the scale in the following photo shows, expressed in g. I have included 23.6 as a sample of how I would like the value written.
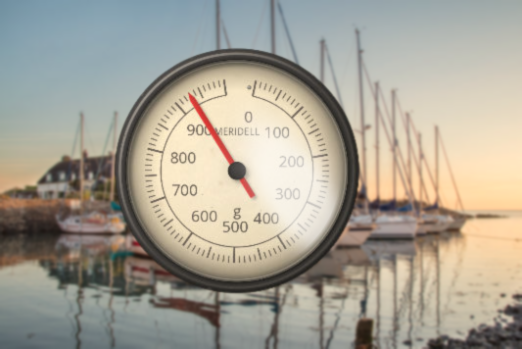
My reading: 930
